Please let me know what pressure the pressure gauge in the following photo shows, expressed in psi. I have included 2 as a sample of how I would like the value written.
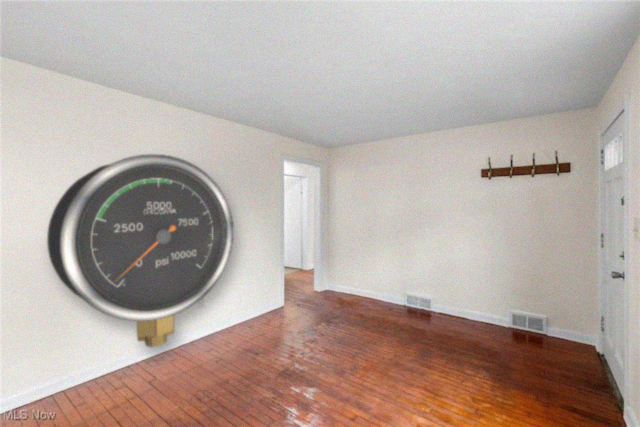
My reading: 250
